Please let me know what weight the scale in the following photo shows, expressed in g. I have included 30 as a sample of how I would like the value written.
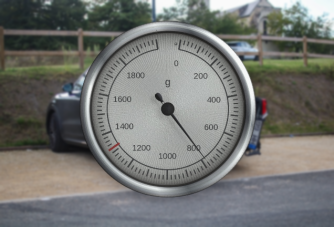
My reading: 780
